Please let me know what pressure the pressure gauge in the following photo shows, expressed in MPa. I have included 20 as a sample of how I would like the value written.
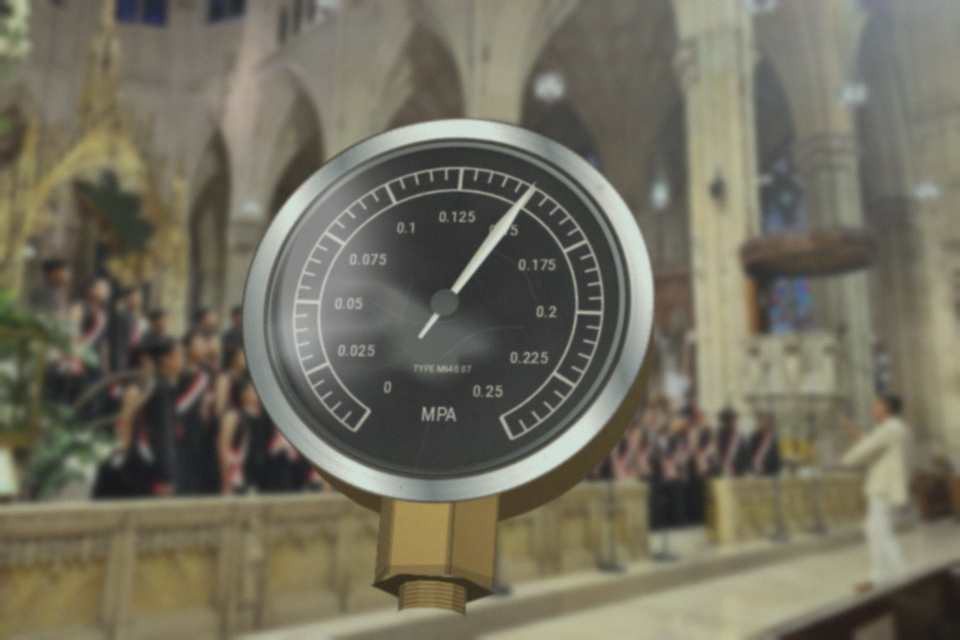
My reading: 0.15
